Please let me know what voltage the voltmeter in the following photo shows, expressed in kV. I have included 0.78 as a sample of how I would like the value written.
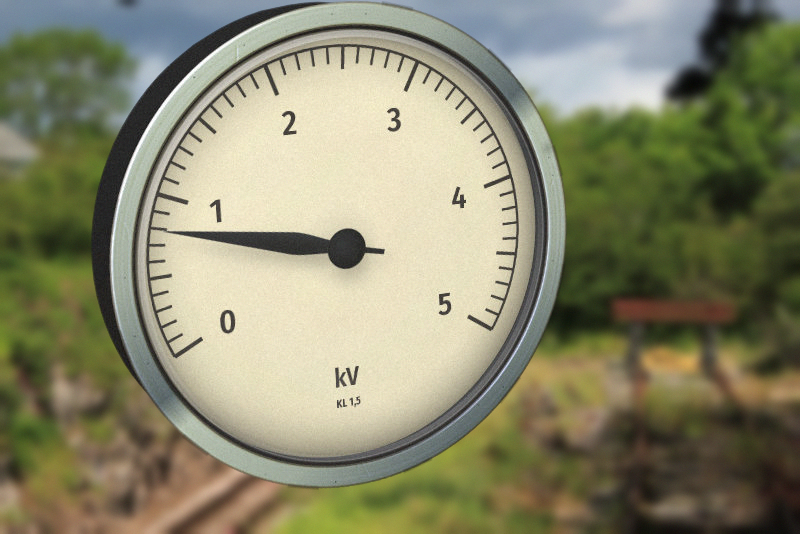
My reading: 0.8
